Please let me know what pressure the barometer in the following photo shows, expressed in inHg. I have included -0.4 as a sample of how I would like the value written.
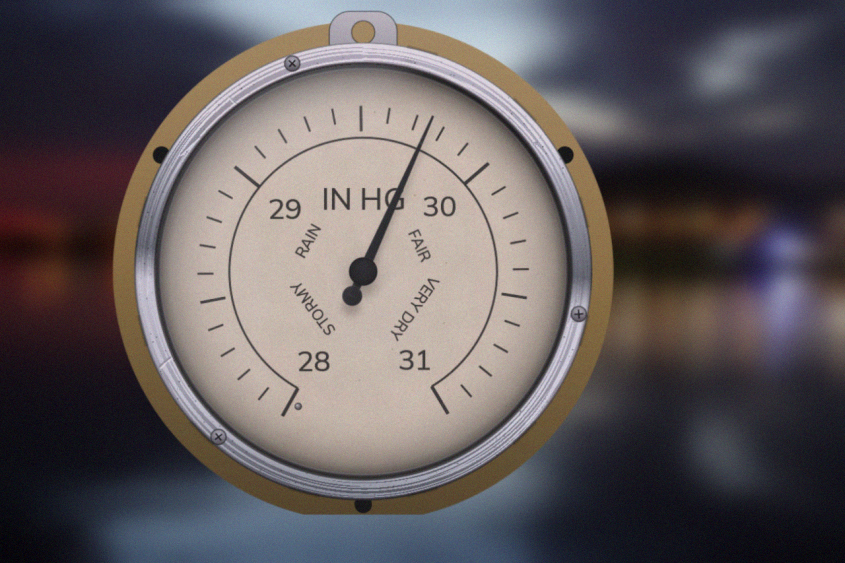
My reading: 29.75
